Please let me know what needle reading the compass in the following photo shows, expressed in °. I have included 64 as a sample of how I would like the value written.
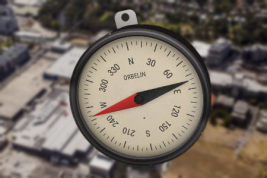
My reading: 260
